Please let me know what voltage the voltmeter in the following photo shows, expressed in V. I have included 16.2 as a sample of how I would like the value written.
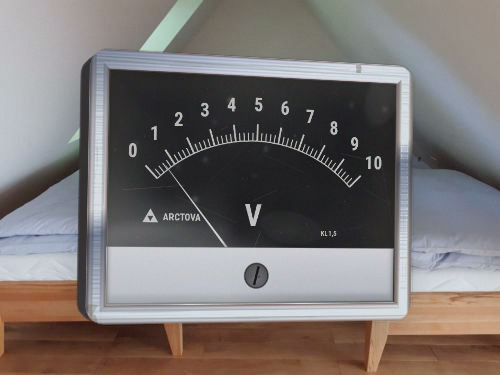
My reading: 0.6
